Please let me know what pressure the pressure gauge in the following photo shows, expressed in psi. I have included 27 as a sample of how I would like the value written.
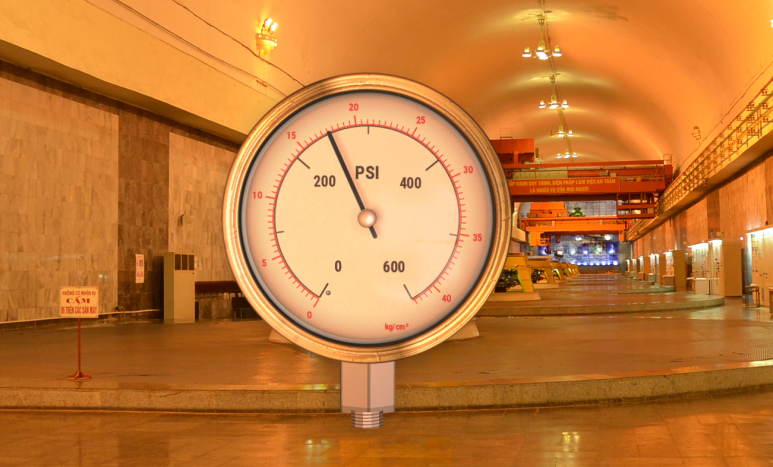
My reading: 250
